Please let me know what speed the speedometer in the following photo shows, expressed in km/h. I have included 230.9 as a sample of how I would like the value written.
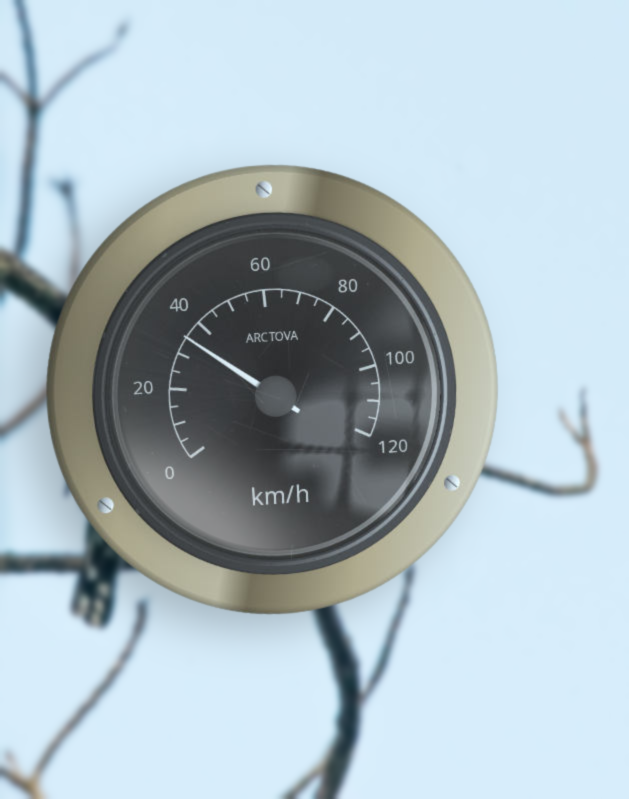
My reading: 35
